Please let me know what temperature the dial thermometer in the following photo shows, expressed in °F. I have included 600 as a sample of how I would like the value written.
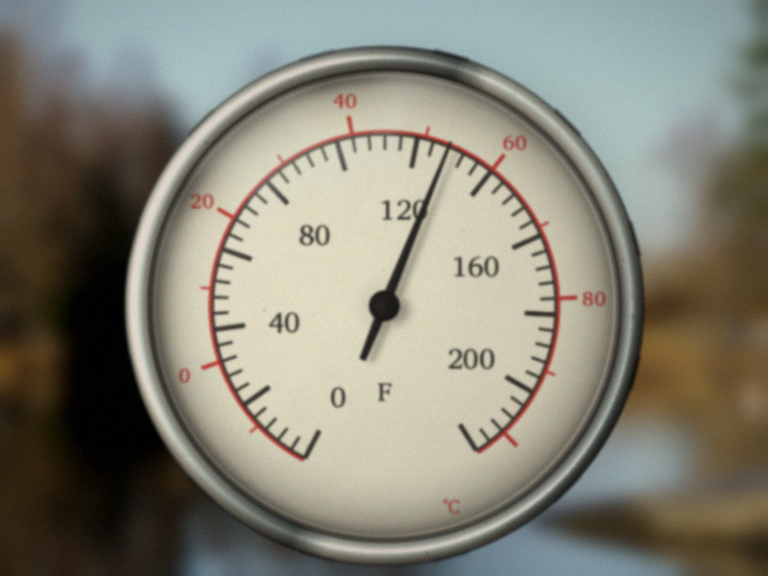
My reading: 128
